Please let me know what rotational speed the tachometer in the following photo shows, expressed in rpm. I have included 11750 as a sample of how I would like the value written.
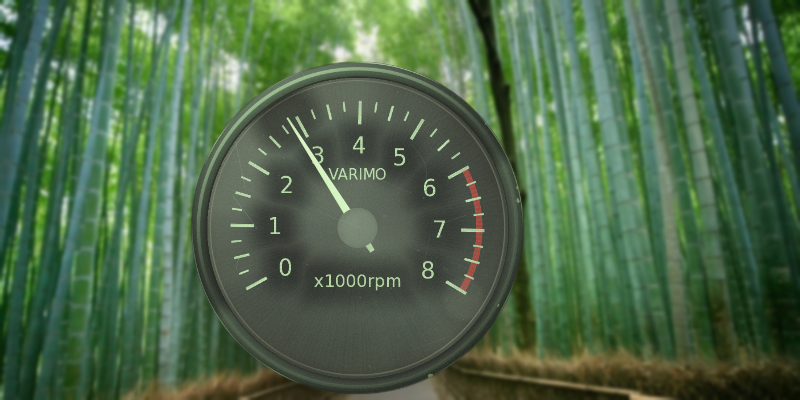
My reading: 2875
